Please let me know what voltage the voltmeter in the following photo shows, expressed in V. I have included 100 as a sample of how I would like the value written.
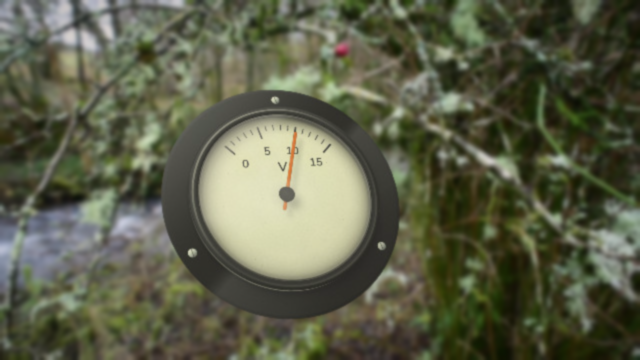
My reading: 10
